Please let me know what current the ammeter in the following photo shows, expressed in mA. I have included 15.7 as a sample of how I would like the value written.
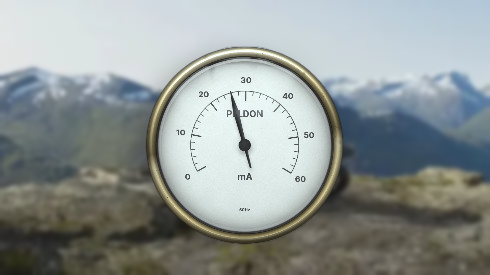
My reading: 26
